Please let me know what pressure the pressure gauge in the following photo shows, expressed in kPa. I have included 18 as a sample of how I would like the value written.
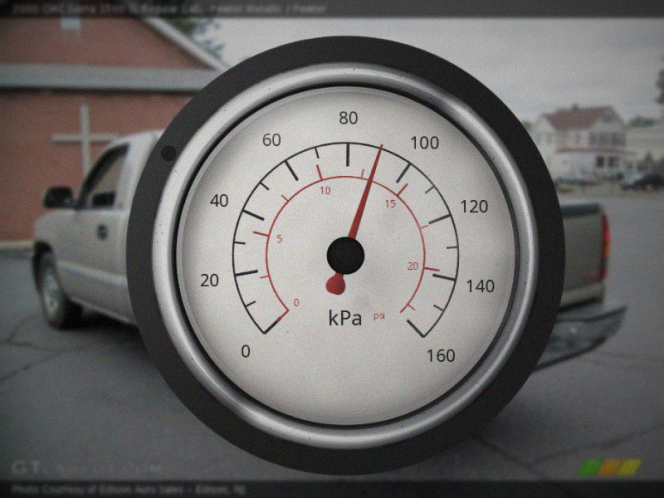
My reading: 90
